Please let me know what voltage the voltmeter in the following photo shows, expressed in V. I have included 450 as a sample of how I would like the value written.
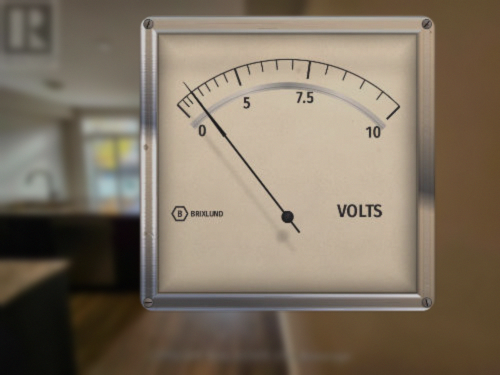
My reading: 2.5
